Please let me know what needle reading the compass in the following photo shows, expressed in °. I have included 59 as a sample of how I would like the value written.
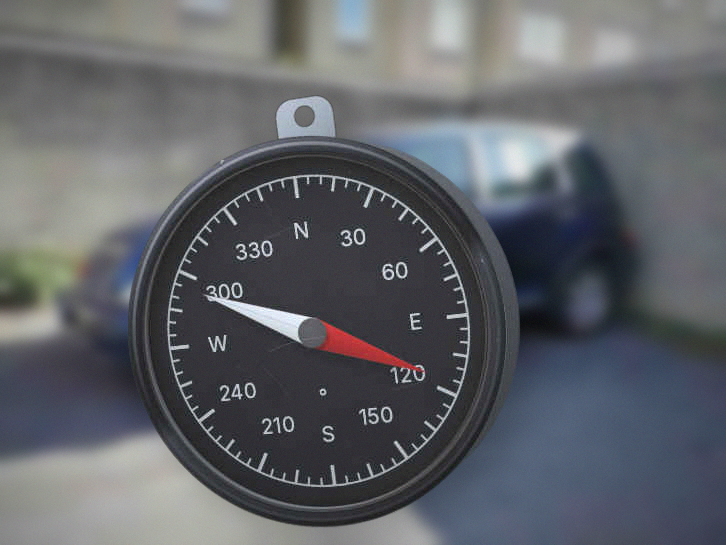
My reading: 115
